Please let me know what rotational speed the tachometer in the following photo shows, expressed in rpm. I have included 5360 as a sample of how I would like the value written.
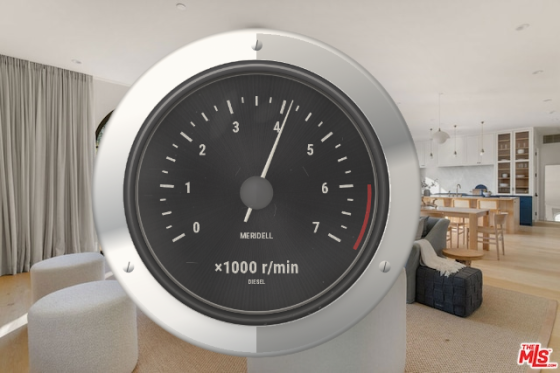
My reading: 4125
